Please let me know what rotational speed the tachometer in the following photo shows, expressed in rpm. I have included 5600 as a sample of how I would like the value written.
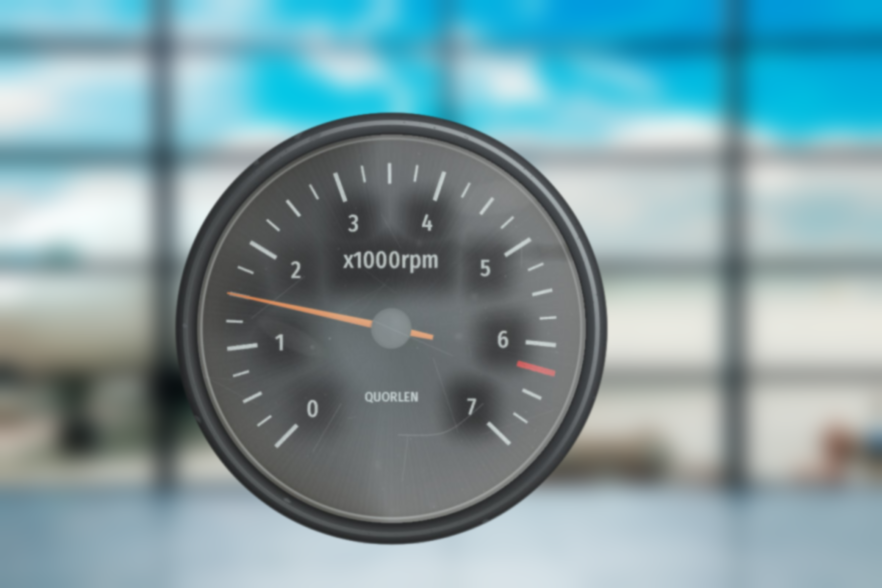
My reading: 1500
